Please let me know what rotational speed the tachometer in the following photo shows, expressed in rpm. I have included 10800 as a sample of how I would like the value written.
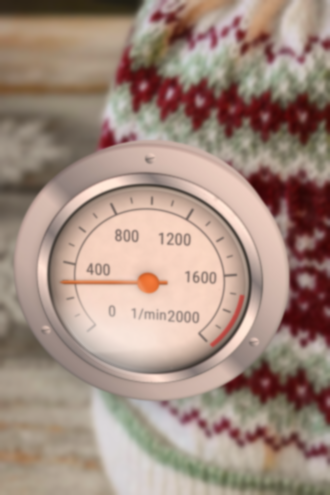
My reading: 300
